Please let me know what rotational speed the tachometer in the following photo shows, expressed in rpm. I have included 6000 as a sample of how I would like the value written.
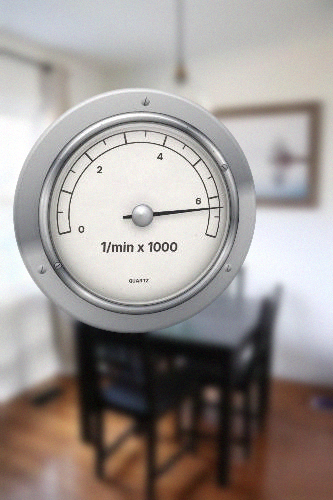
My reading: 6250
